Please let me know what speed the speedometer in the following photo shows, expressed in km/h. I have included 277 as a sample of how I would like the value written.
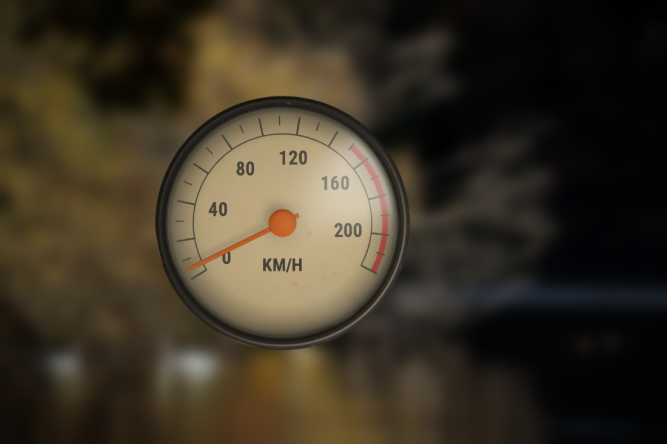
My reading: 5
